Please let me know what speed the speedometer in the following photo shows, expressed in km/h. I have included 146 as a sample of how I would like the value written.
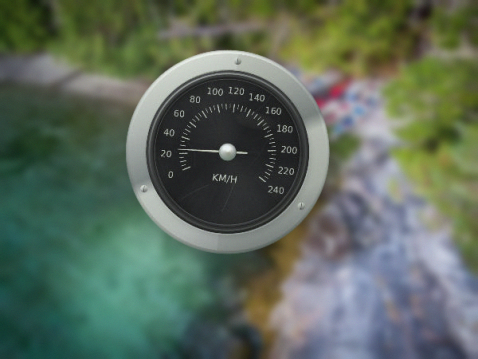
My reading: 25
